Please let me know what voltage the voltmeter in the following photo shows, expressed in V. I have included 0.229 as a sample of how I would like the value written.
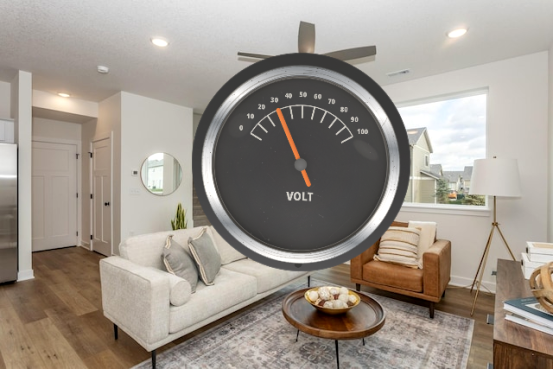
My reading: 30
